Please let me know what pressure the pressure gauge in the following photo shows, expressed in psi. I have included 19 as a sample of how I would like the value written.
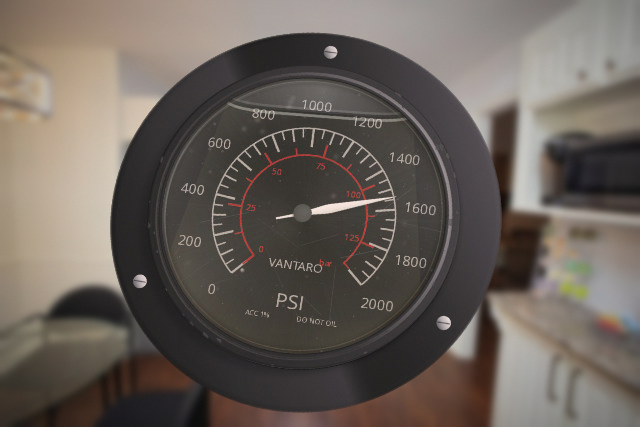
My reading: 1550
